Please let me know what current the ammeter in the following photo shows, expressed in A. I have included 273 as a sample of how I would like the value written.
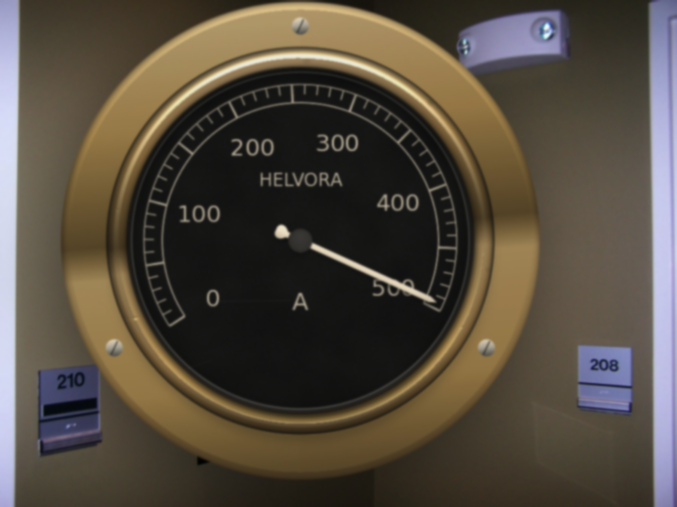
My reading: 495
